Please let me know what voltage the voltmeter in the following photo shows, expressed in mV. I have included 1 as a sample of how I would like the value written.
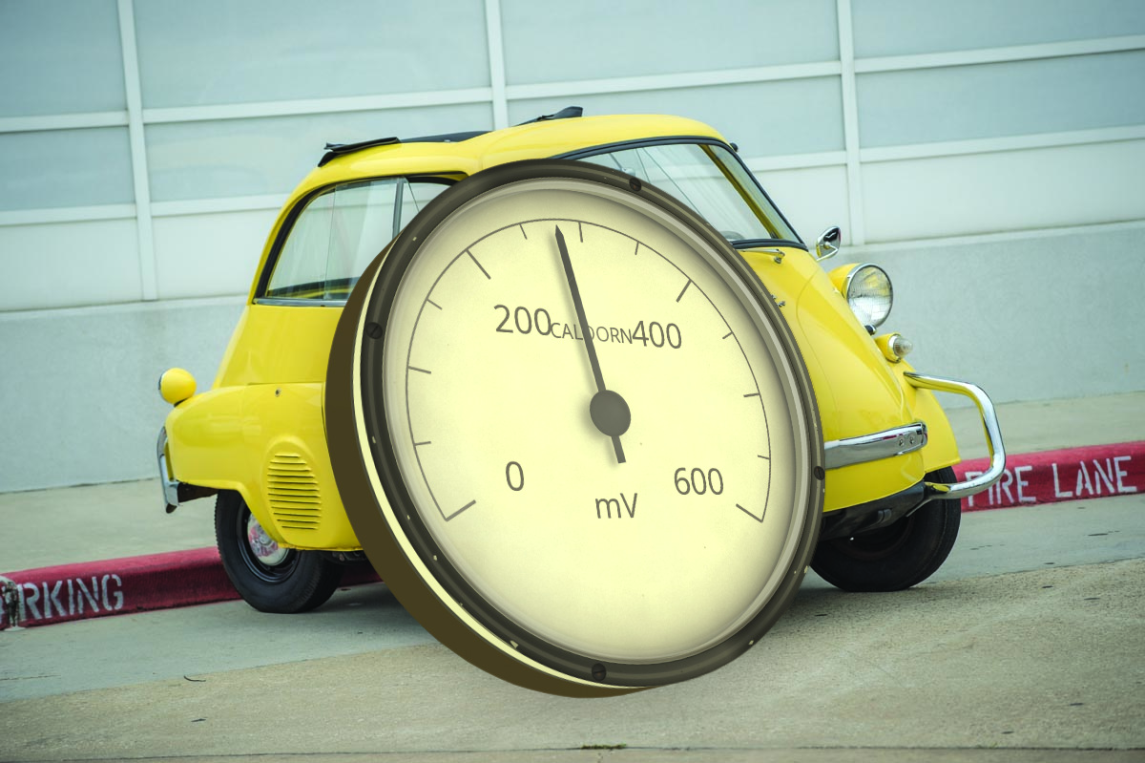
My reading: 275
